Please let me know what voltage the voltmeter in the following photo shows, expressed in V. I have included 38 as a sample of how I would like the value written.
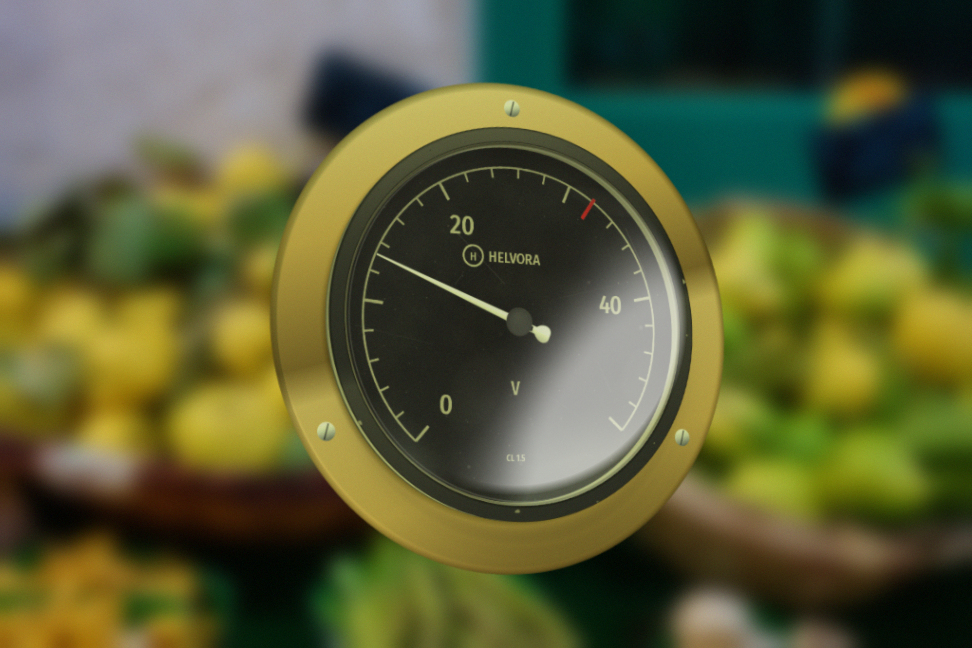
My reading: 13
